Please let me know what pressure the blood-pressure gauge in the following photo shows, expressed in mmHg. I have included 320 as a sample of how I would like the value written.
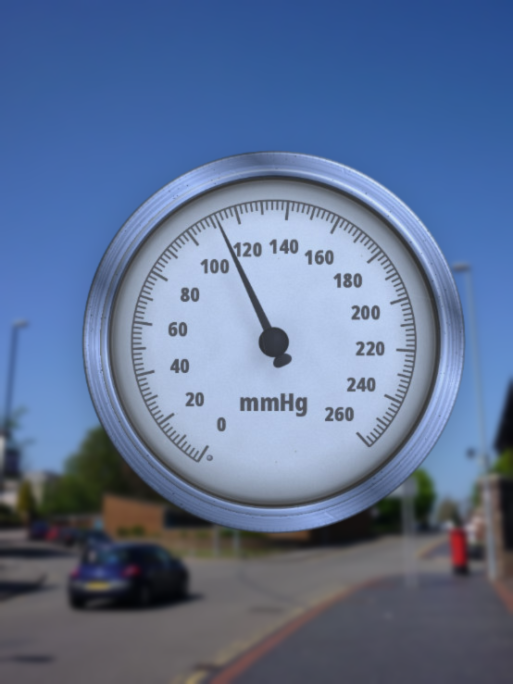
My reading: 112
